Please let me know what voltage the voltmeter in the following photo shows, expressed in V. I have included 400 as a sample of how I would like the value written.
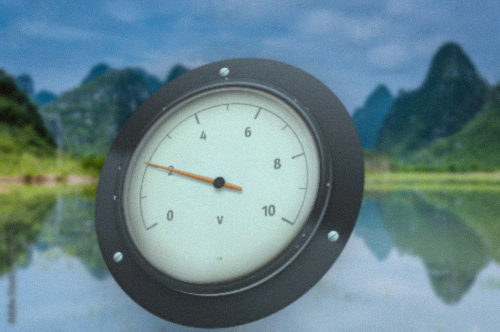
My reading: 2
